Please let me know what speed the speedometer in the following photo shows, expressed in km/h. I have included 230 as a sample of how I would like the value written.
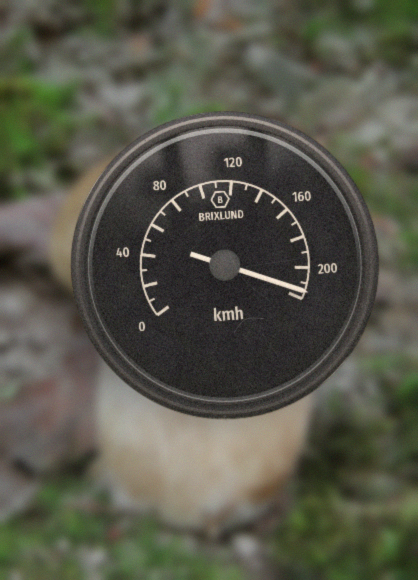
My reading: 215
